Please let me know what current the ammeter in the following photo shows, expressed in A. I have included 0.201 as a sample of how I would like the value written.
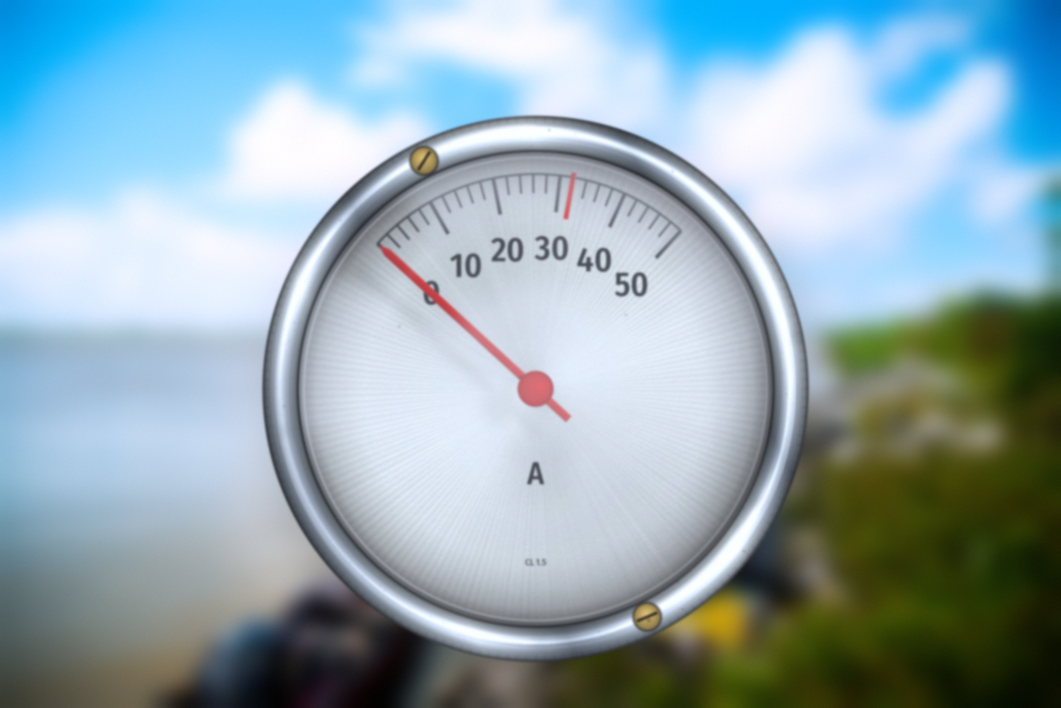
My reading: 0
